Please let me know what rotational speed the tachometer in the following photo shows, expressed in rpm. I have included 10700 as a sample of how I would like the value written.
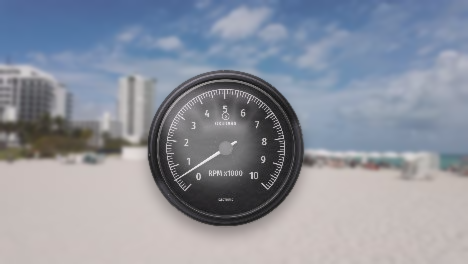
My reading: 500
